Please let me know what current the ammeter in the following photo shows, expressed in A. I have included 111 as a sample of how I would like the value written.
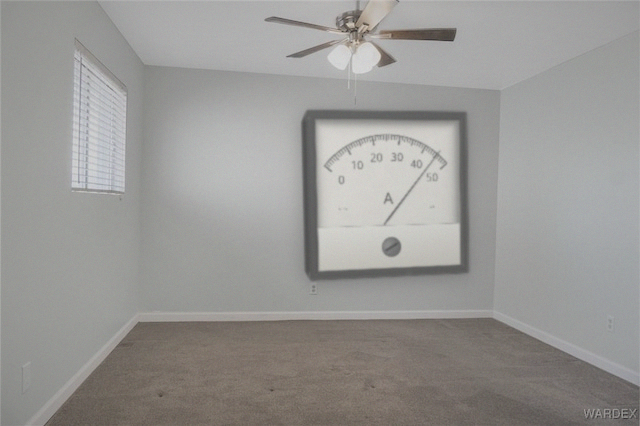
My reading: 45
